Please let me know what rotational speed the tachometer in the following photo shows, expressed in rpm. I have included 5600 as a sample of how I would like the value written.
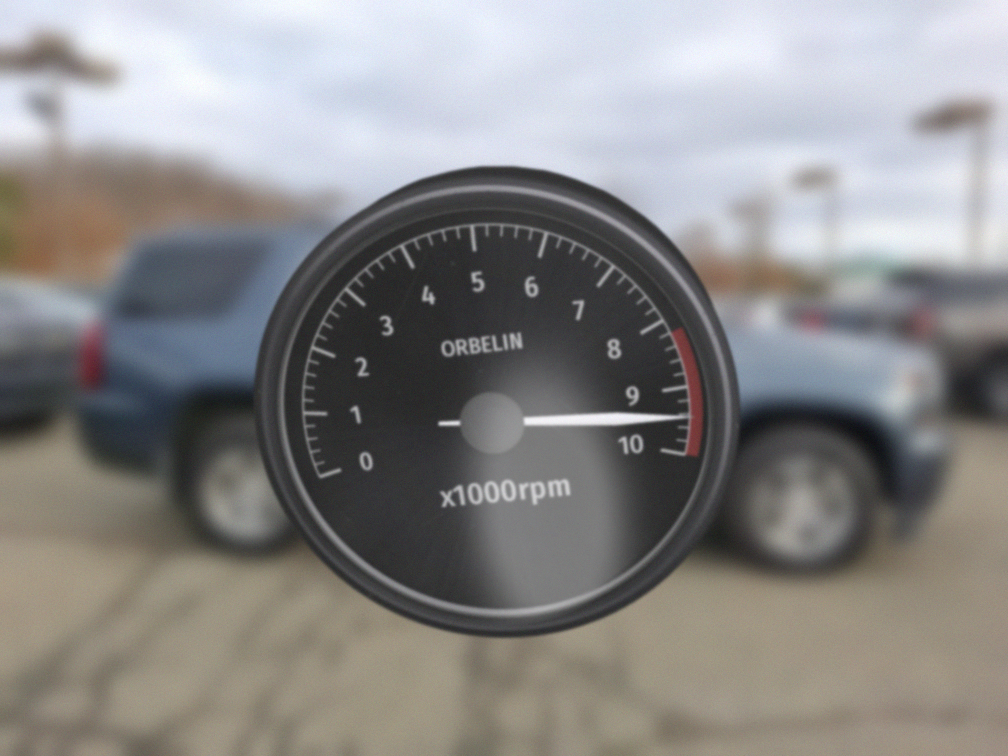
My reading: 9400
